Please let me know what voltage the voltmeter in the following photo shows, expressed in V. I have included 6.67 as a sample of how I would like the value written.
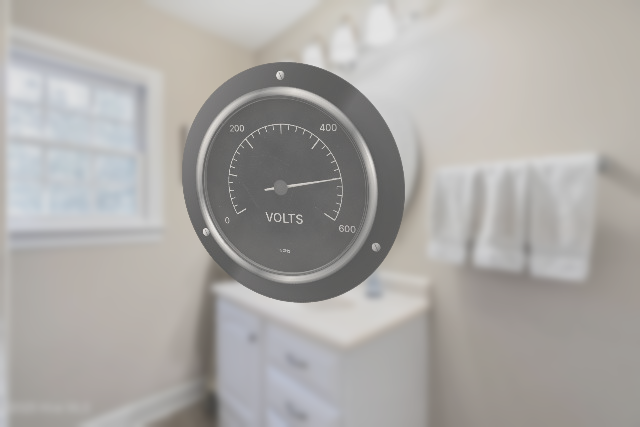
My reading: 500
